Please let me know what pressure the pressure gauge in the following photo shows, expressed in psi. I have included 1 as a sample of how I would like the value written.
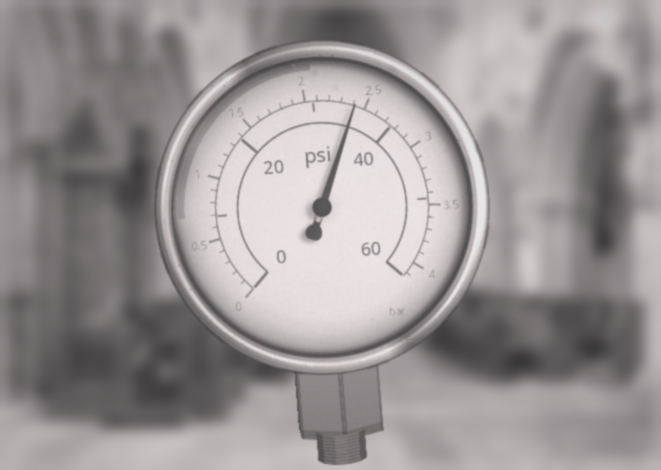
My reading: 35
